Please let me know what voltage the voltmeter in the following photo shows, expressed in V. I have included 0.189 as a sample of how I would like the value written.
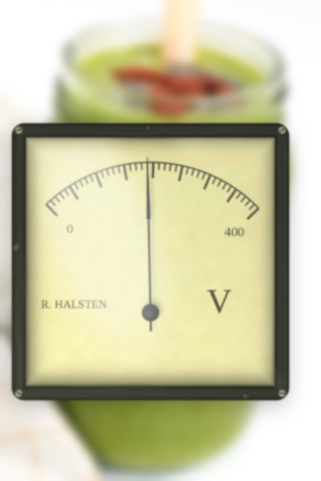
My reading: 190
